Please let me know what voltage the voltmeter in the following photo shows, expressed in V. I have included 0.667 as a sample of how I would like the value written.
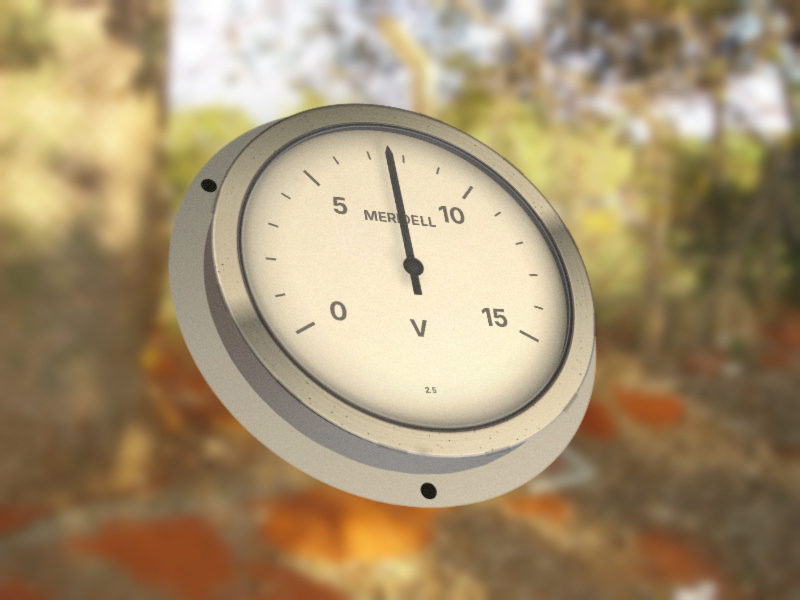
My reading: 7.5
